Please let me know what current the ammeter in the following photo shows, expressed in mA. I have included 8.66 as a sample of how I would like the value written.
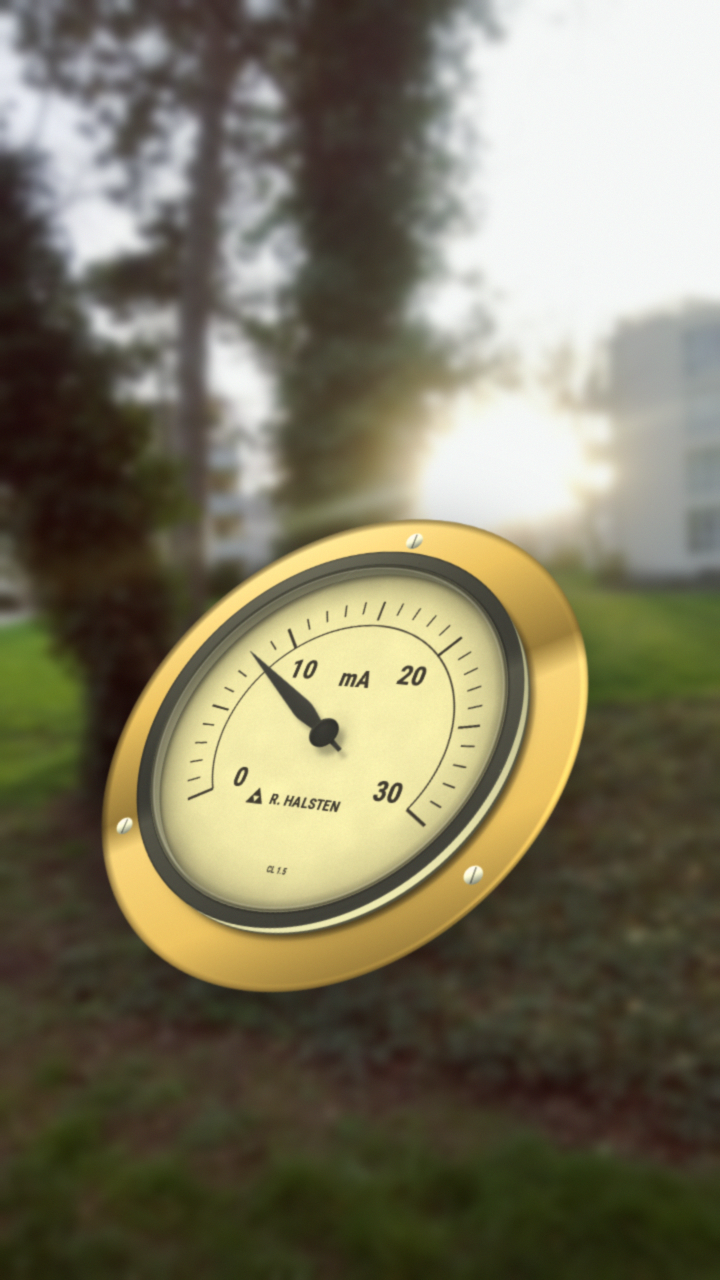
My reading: 8
